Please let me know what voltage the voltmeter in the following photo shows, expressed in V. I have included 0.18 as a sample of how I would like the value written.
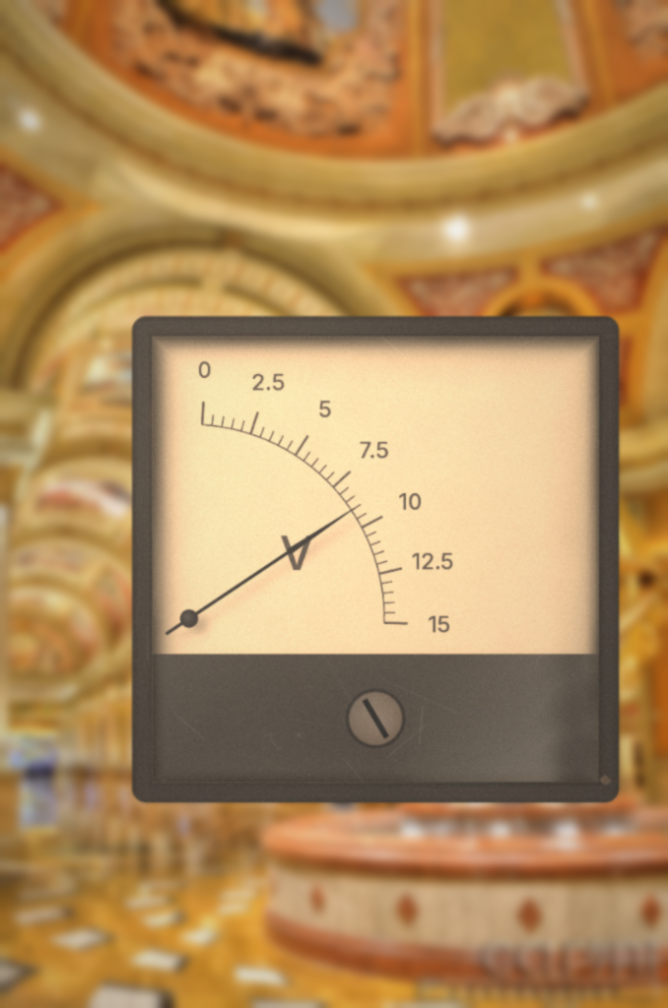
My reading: 9
